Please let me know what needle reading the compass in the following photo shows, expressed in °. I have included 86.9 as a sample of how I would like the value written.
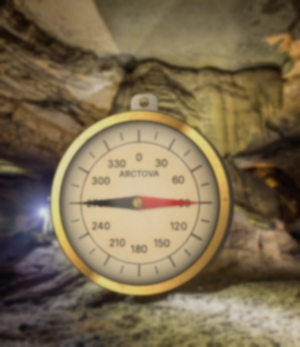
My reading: 90
